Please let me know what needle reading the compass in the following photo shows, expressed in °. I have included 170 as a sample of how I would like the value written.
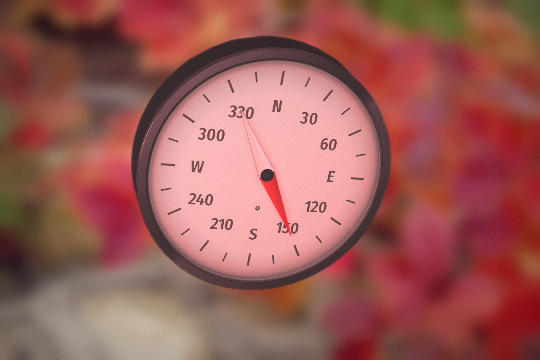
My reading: 150
